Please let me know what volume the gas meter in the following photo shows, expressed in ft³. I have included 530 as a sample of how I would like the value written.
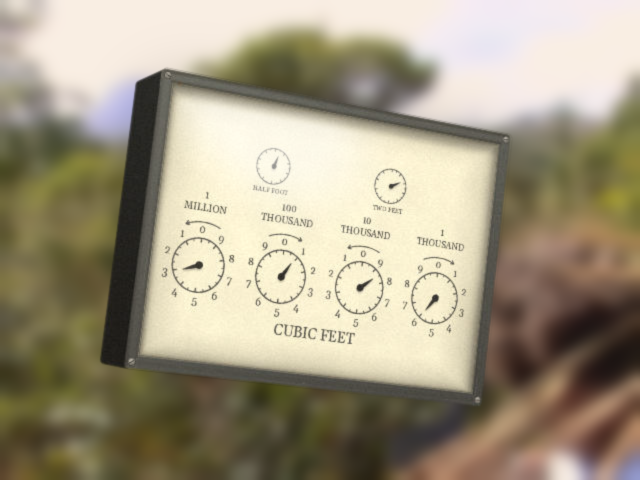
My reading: 308600
